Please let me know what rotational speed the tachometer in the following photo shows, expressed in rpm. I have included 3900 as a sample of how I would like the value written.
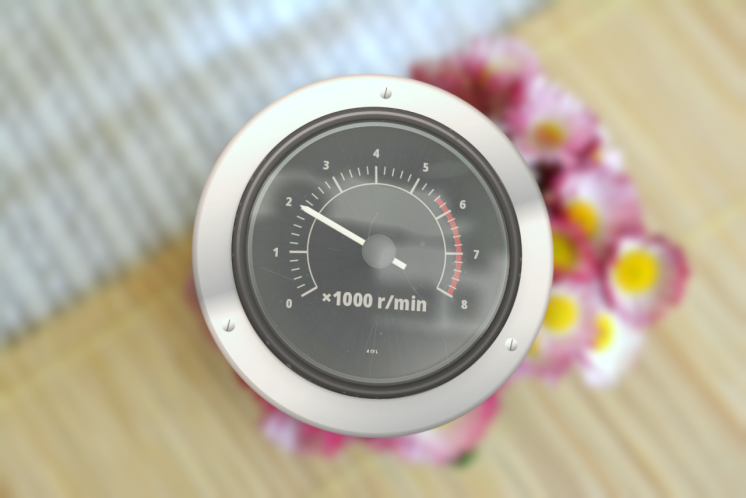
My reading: 2000
